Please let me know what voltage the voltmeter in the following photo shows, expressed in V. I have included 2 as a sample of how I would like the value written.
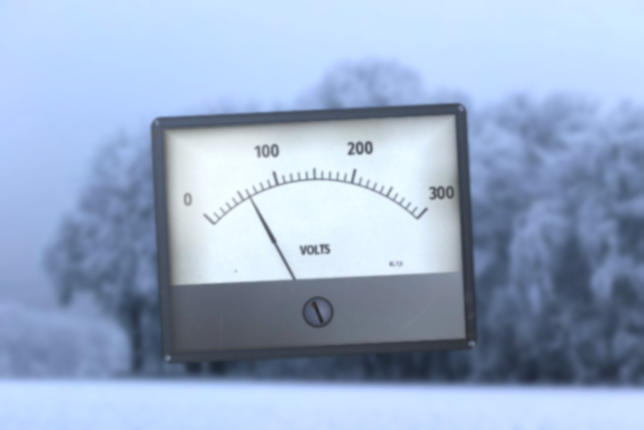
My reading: 60
